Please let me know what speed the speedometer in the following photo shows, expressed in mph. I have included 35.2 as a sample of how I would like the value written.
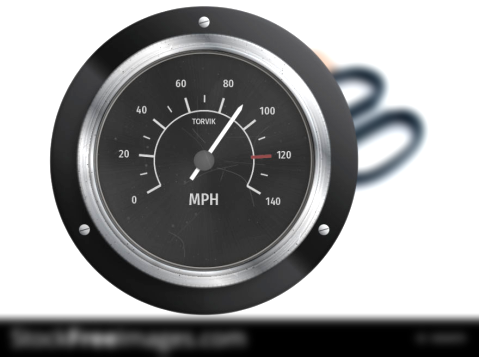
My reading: 90
